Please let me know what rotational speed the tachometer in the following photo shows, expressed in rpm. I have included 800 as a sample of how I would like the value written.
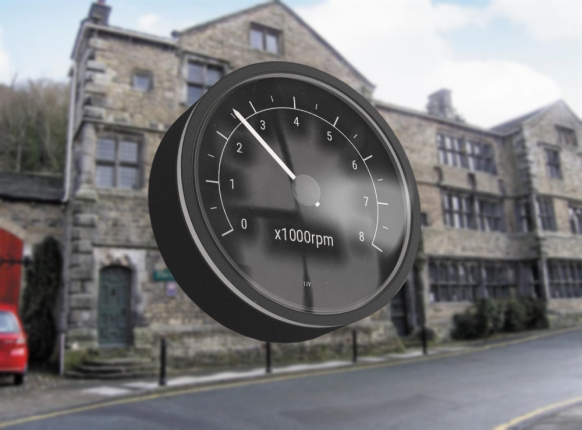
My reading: 2500
